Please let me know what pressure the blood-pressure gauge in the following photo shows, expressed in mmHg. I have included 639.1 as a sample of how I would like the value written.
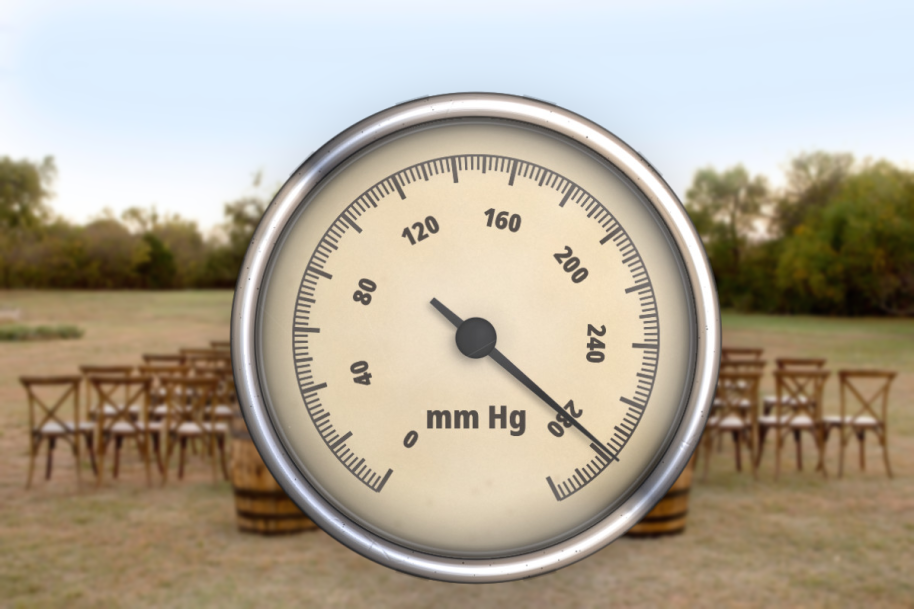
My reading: 278
